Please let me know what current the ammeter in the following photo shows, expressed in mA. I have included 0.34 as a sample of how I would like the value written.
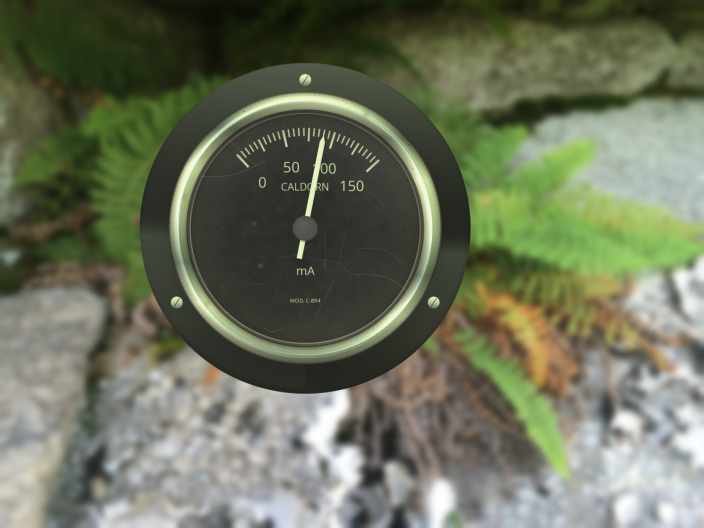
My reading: 90
